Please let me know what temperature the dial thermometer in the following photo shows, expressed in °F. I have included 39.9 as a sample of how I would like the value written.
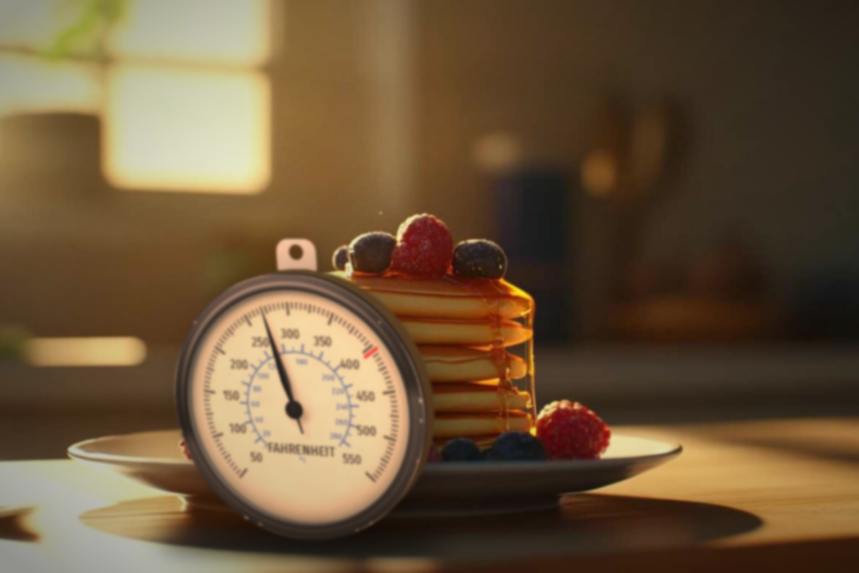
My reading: 275
